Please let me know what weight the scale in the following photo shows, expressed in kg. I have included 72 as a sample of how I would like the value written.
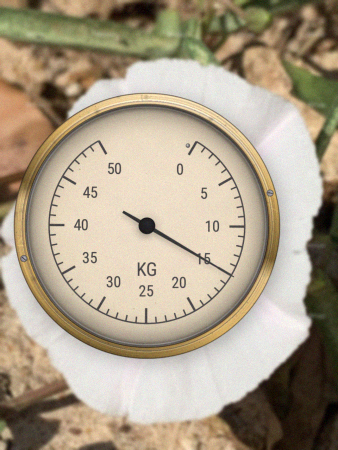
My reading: 15
